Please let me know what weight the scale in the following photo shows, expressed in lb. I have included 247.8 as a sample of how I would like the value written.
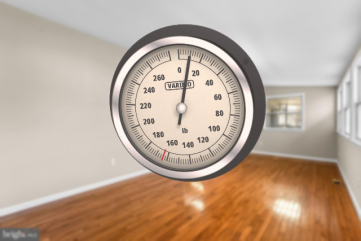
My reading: 10
